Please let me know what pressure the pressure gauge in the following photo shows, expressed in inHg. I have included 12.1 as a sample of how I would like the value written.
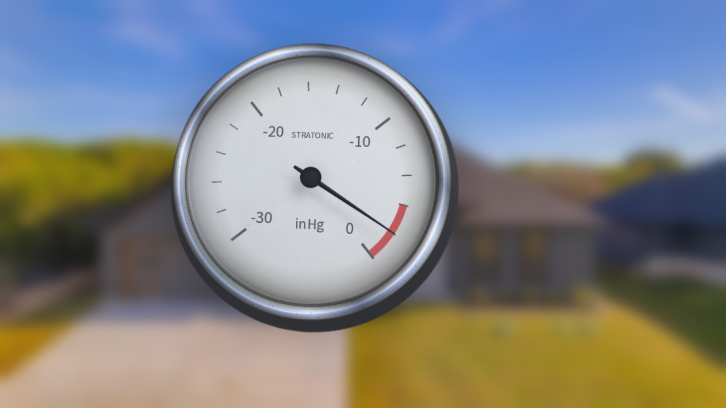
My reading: -2
